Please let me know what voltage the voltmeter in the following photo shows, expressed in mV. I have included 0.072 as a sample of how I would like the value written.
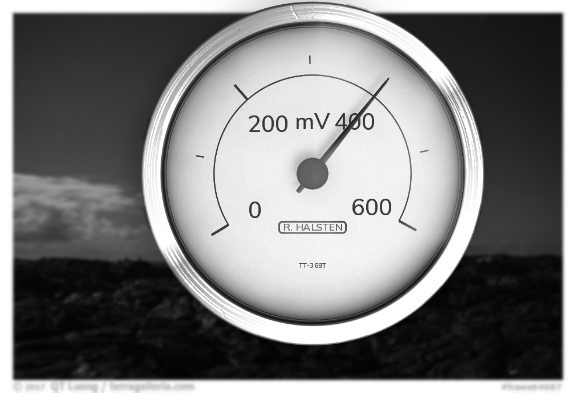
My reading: 400
